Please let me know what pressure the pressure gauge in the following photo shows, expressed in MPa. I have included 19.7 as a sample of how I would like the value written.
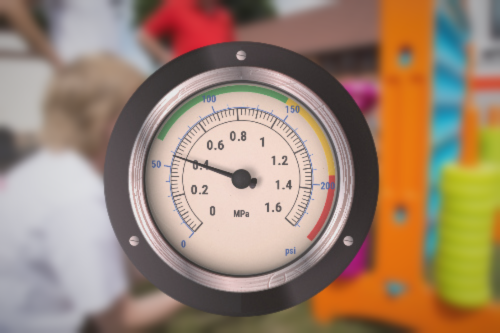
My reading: 0.4
